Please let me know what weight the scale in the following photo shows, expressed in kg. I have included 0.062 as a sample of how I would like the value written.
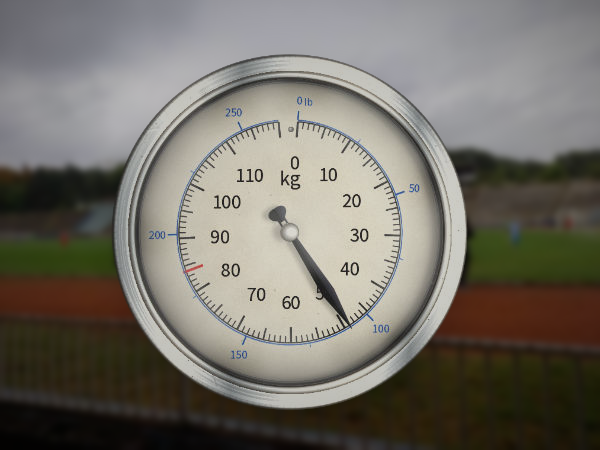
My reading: 49
